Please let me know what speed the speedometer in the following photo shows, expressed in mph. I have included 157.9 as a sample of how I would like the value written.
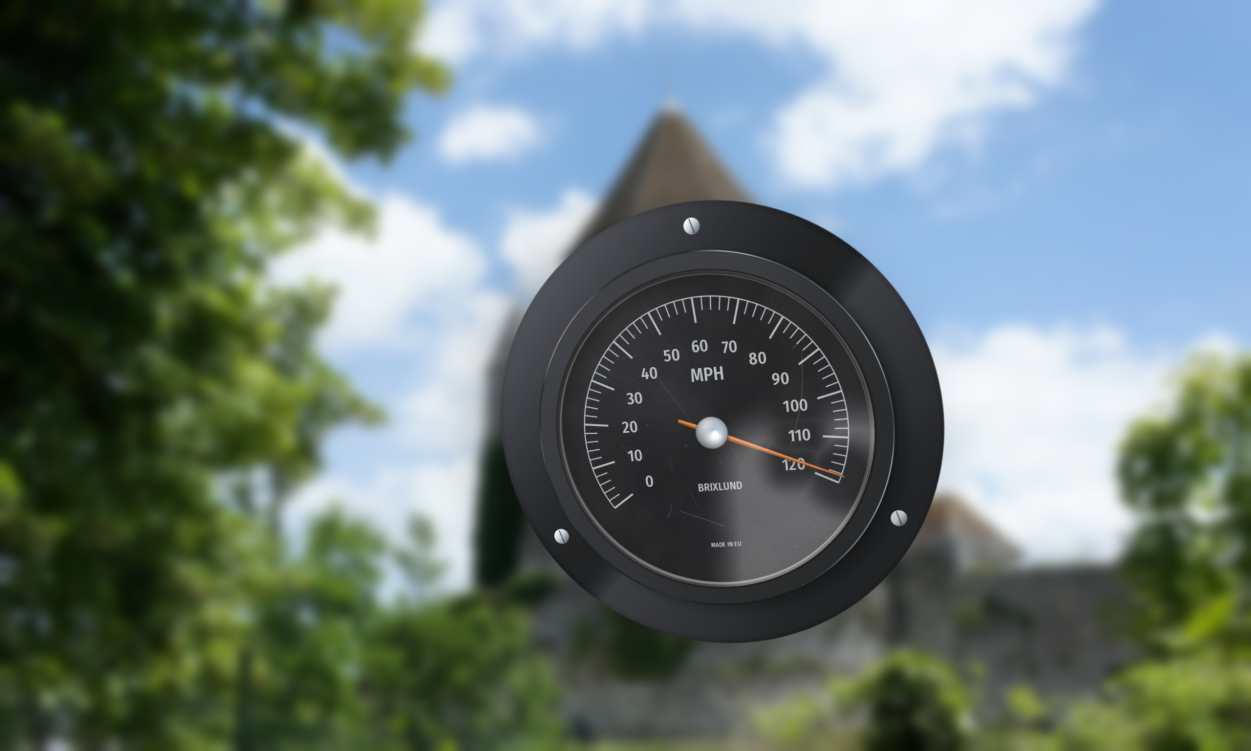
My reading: 118
